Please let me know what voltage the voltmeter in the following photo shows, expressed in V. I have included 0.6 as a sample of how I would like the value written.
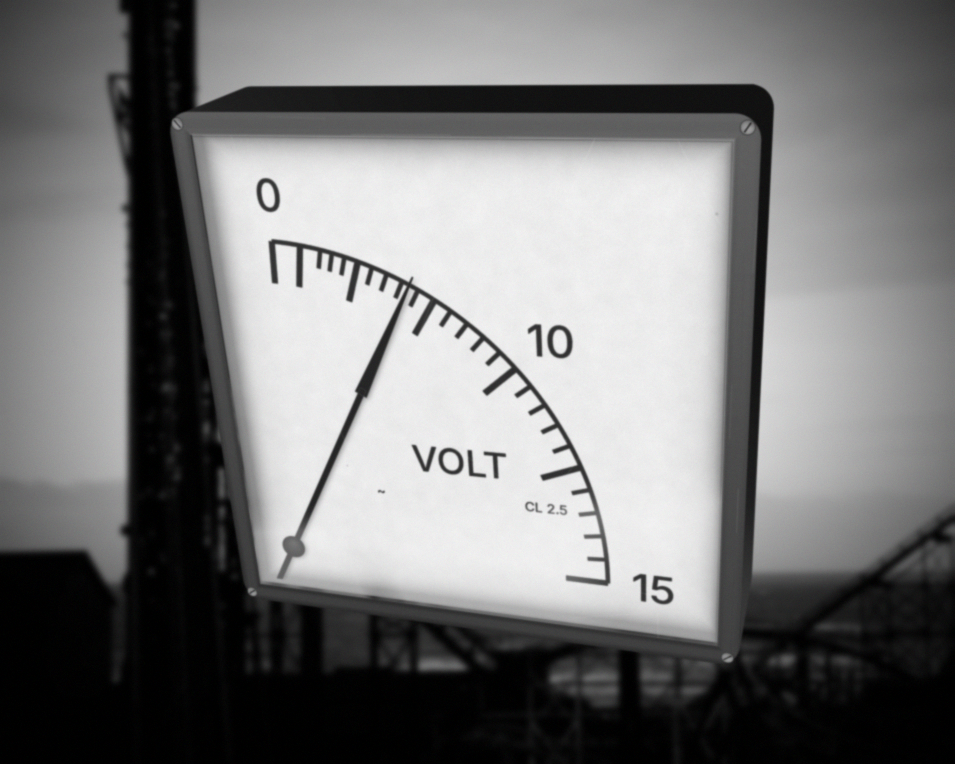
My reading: 6.75
